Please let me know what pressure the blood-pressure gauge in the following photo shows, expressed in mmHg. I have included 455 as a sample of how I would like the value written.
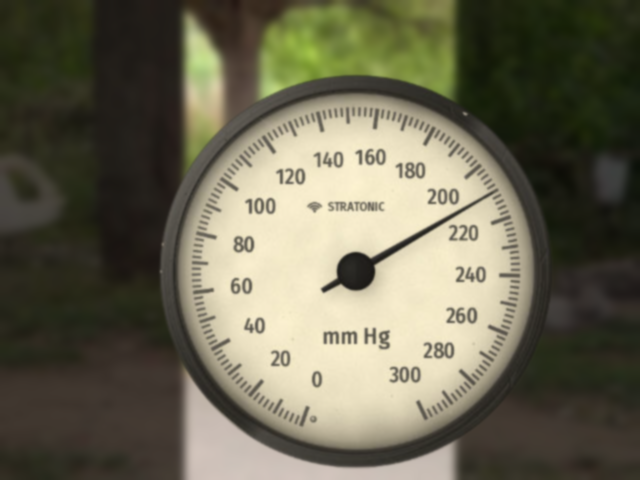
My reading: 210
